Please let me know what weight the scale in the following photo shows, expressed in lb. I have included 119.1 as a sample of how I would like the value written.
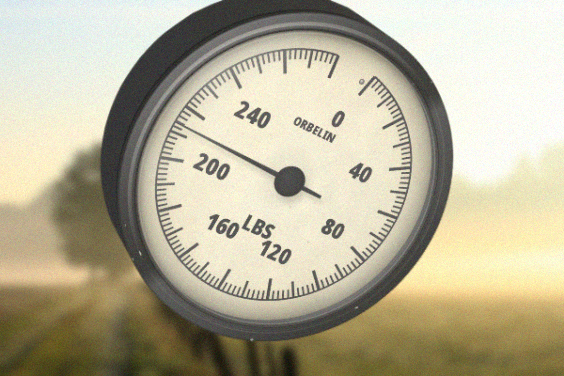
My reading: 214
